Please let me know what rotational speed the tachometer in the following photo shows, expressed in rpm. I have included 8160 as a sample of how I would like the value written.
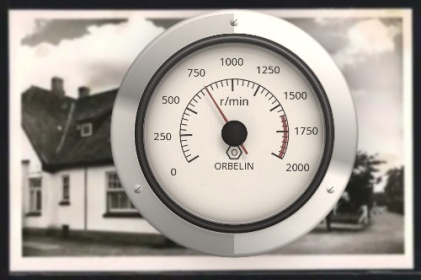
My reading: 750
